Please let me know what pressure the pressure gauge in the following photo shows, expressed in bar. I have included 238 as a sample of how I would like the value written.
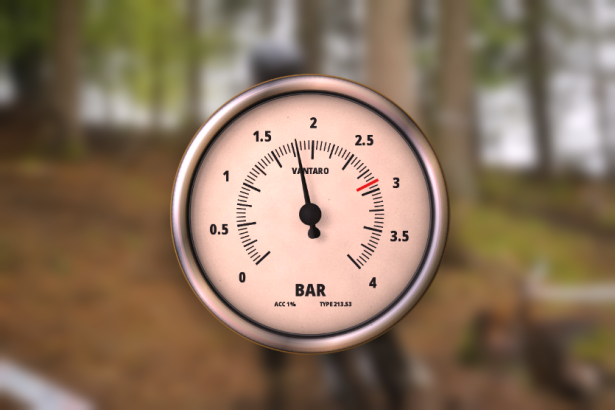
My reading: 1.8
